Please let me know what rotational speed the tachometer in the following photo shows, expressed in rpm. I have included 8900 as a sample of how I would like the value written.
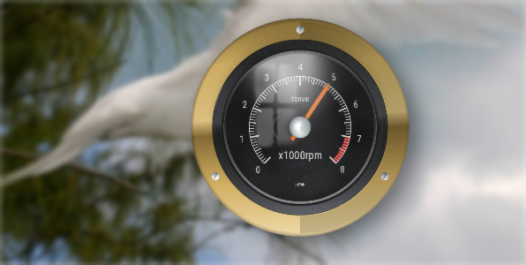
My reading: 5000
